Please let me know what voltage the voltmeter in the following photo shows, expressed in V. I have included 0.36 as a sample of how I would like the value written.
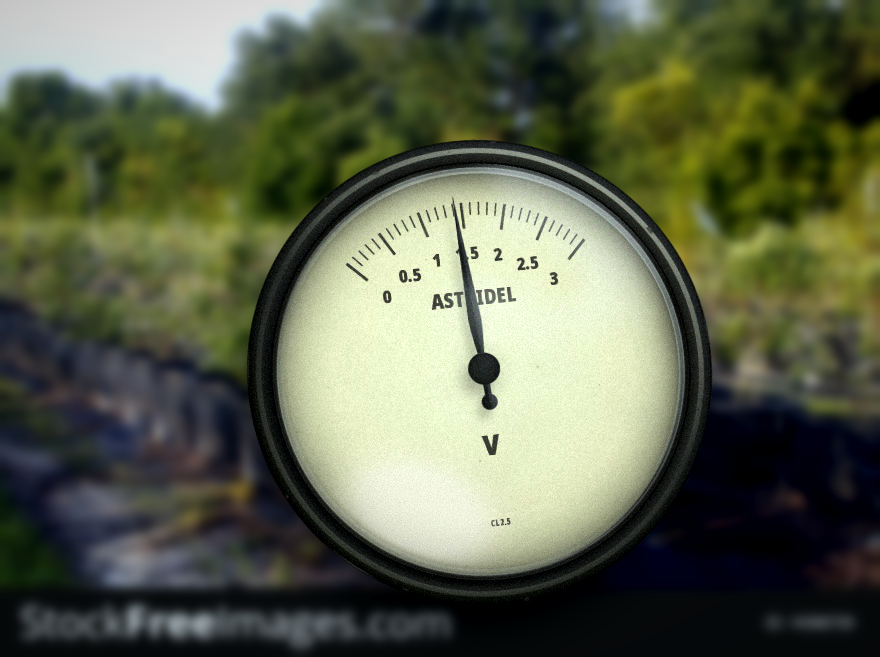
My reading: 1.4
